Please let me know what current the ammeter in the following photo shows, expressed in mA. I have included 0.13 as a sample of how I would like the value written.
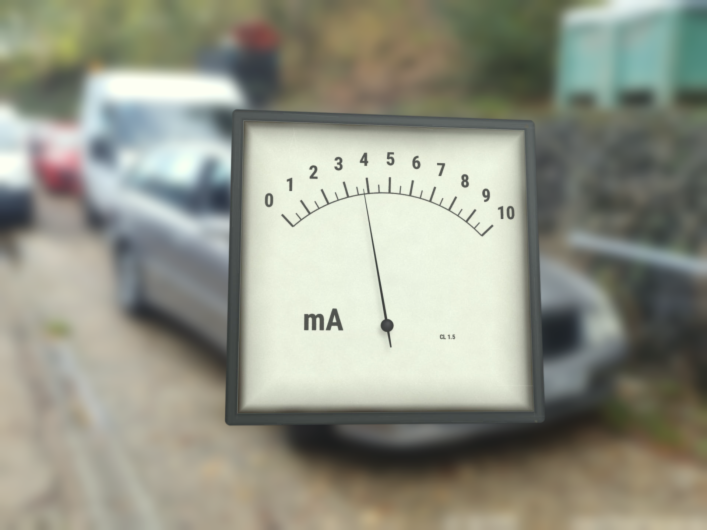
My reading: 3.75
